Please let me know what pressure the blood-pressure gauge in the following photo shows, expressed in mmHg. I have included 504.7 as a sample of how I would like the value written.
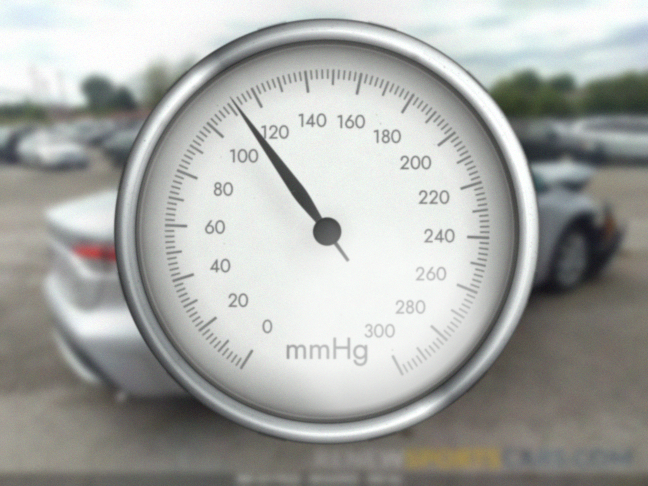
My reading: 112
